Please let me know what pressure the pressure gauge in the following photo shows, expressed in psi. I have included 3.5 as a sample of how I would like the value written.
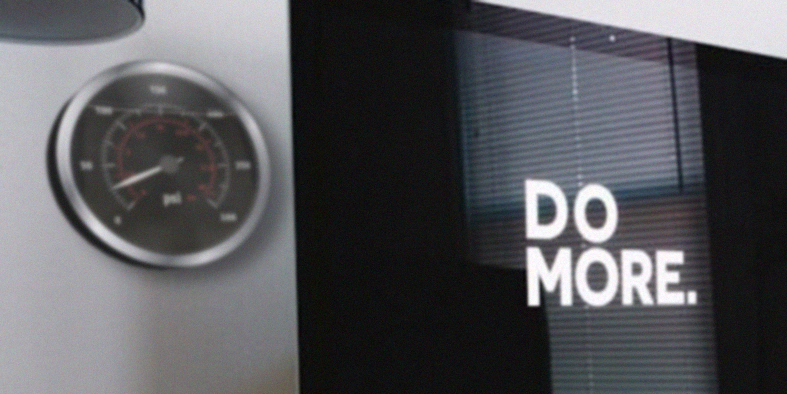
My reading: 25
